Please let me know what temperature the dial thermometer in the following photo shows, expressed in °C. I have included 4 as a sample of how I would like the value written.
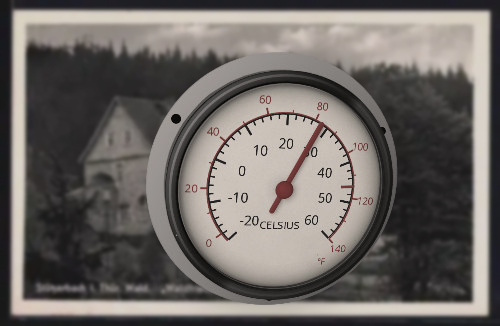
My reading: 28
